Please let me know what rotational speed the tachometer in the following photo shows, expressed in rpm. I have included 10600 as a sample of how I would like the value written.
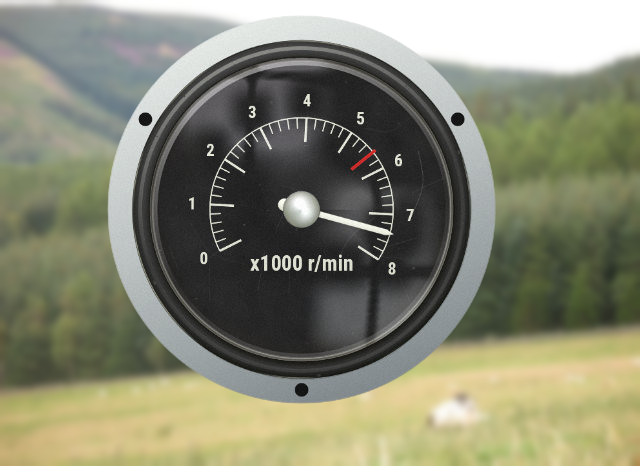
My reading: 7400
